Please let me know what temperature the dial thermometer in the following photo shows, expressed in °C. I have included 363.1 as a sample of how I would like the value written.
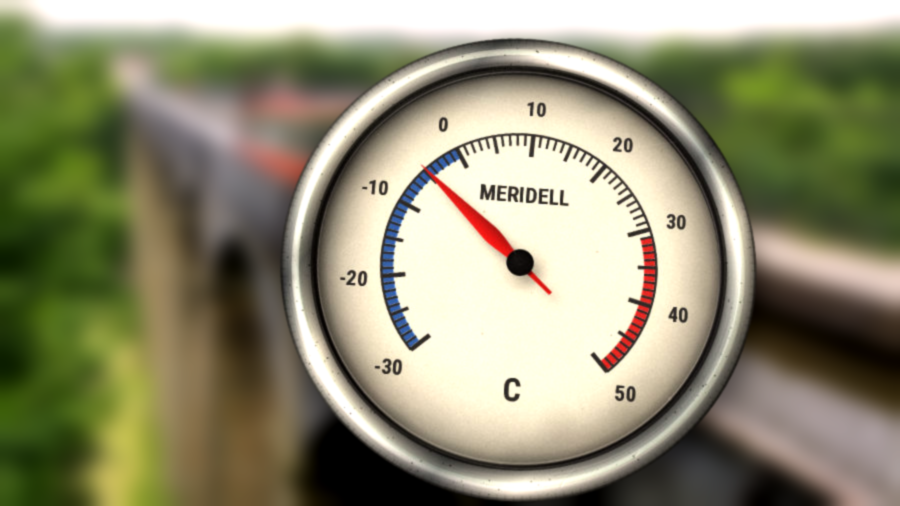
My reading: -5
